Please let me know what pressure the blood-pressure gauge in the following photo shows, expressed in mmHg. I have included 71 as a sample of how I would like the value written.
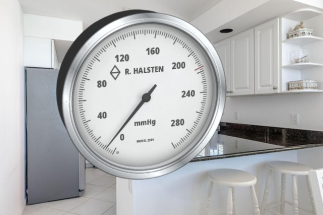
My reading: 10
